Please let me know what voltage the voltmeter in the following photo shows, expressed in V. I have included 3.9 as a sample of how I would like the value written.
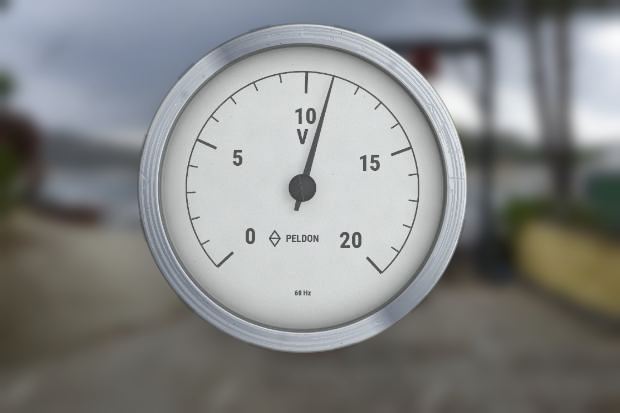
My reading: 11
